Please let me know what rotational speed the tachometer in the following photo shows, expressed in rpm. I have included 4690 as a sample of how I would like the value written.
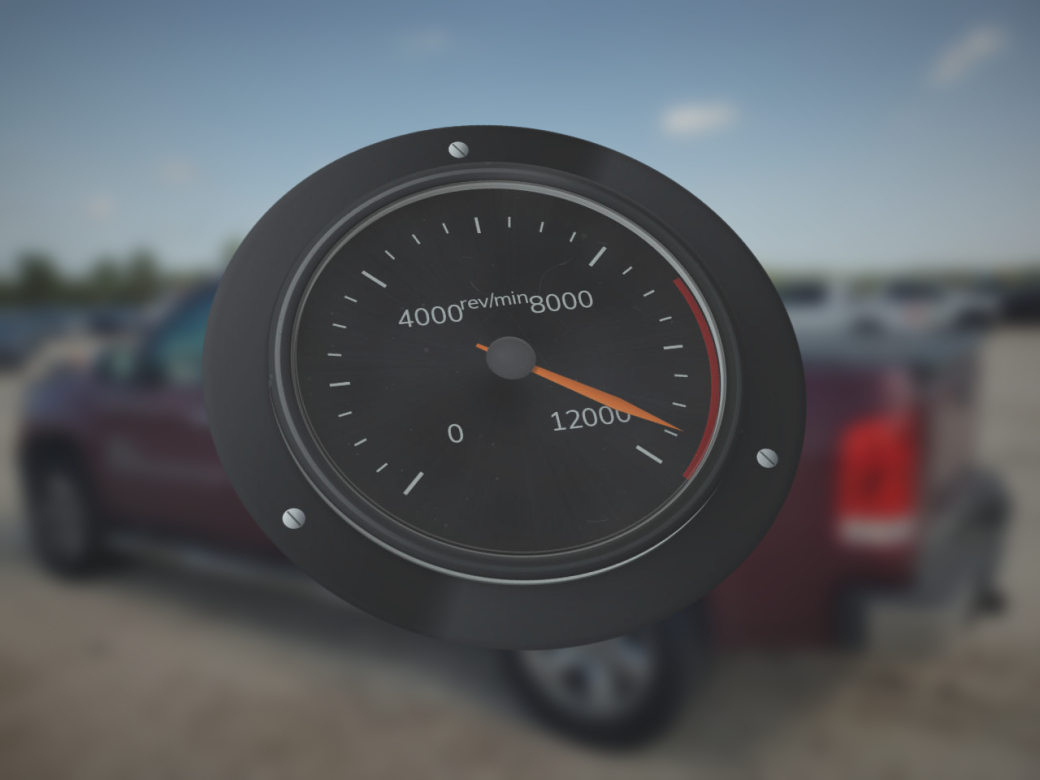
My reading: 11500
